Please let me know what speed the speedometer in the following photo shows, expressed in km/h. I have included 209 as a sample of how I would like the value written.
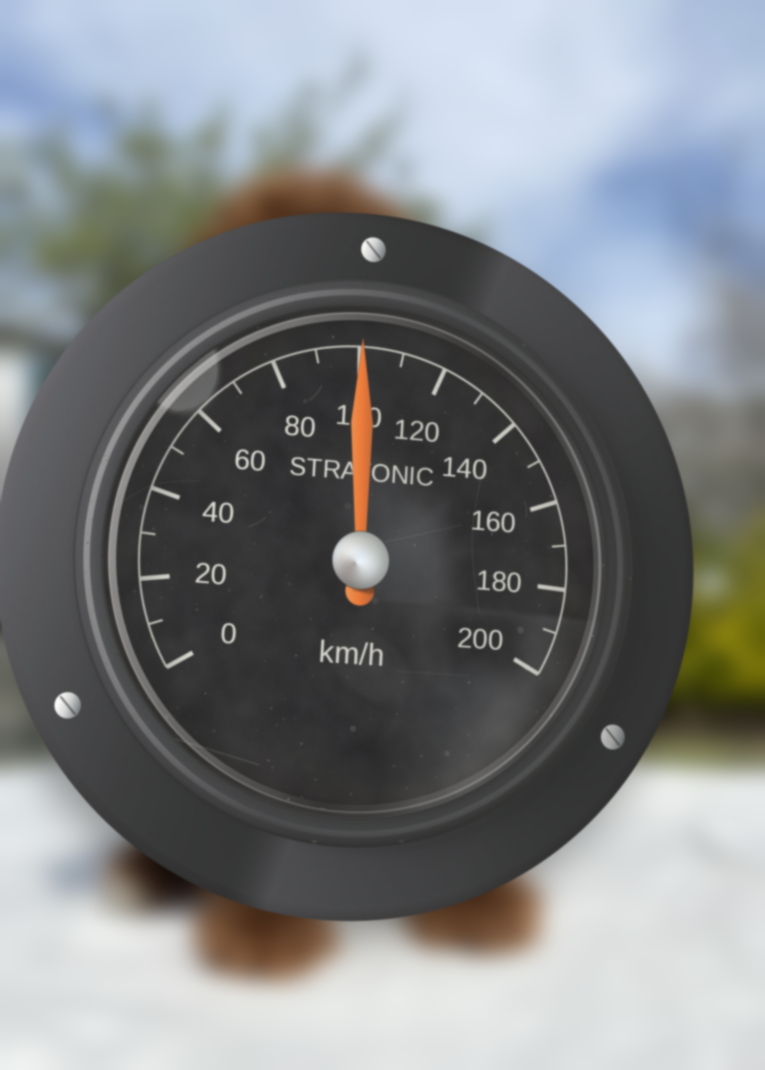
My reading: 100
